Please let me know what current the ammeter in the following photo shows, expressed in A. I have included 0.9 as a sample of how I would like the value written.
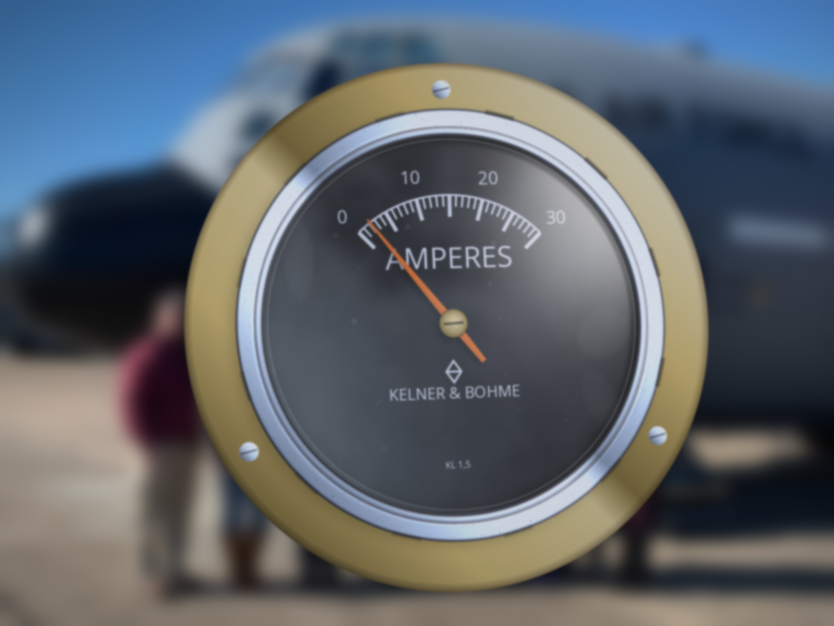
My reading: 2
